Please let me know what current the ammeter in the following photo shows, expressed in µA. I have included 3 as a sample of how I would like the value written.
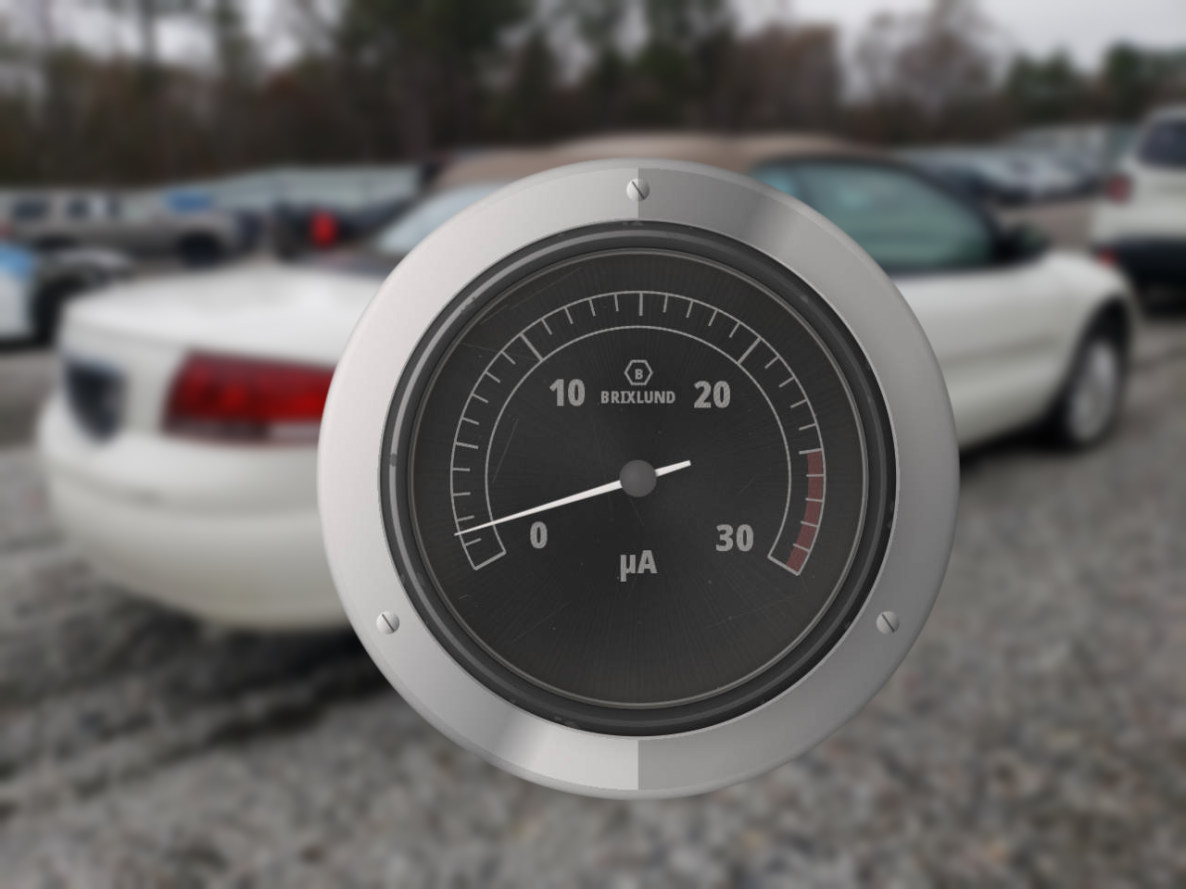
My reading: 1.5
